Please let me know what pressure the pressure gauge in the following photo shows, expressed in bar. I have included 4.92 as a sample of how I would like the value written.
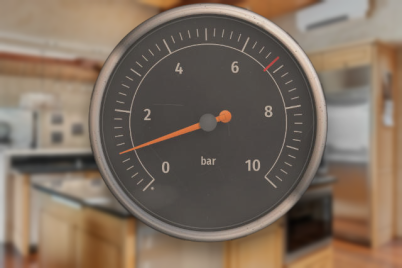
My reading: 1
